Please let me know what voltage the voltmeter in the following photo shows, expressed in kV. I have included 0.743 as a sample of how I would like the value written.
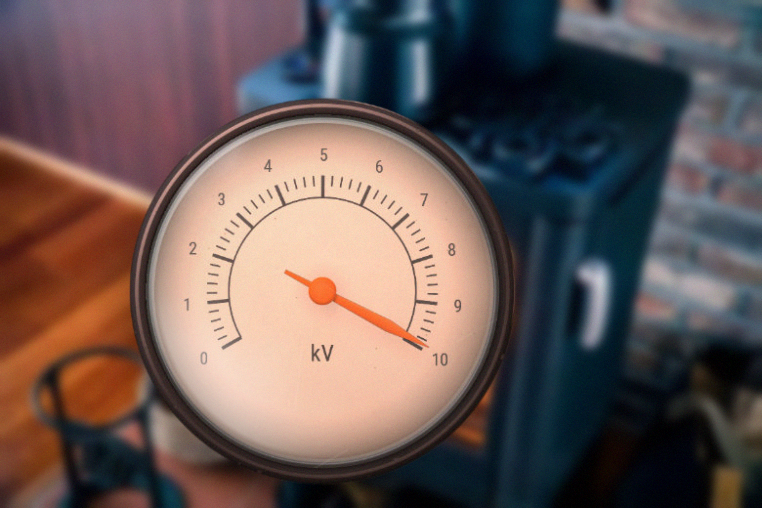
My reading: 9.9
